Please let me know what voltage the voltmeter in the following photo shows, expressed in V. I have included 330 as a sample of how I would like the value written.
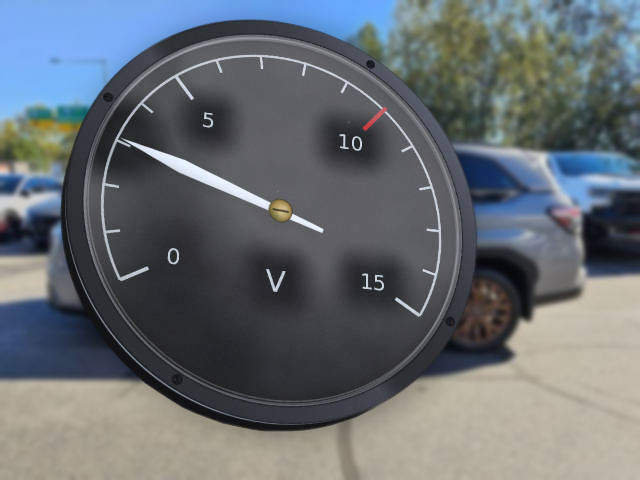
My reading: 3
